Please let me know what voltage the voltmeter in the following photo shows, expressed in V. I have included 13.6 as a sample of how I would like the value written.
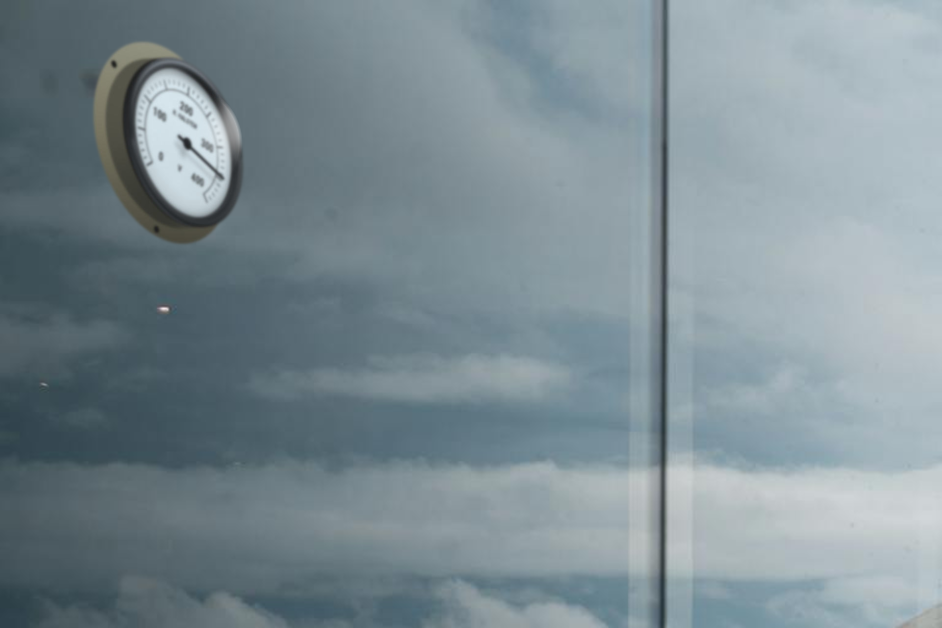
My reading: 350
